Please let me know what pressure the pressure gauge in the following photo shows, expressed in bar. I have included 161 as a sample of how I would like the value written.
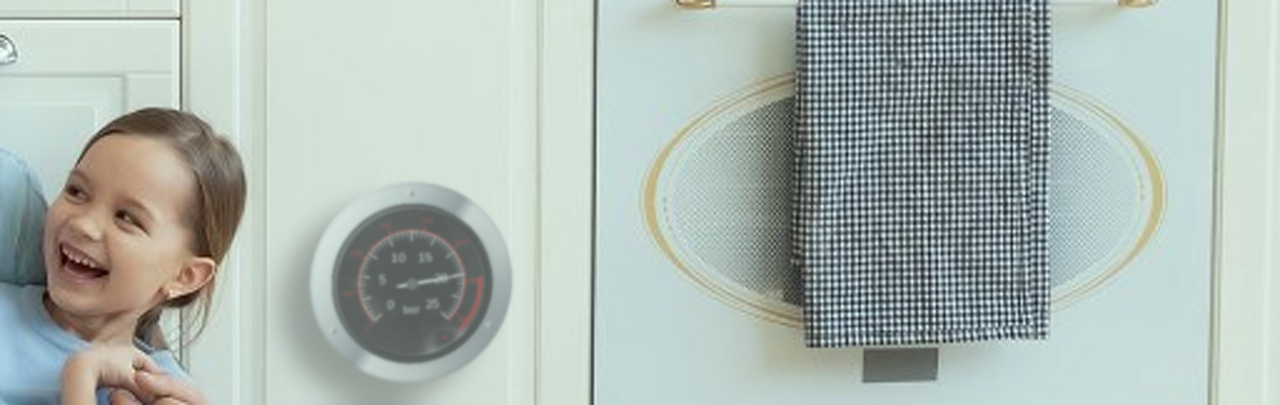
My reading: 20
